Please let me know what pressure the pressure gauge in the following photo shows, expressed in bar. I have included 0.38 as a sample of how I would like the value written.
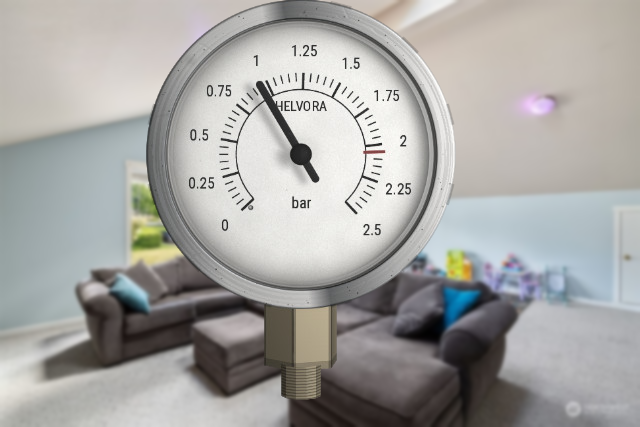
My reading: 0.95
